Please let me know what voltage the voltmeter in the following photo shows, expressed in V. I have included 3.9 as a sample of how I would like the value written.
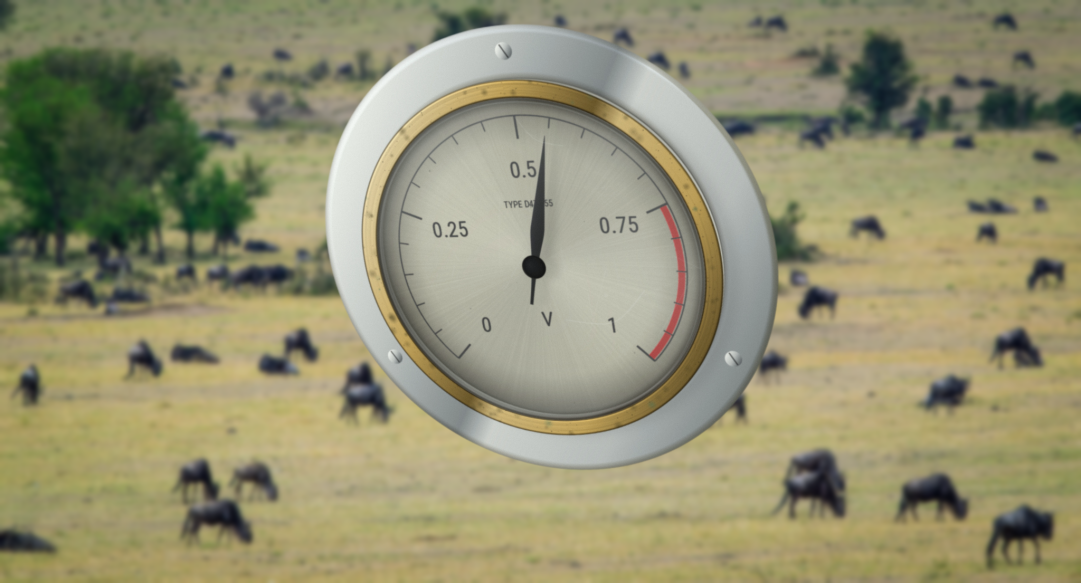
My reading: 0.55
